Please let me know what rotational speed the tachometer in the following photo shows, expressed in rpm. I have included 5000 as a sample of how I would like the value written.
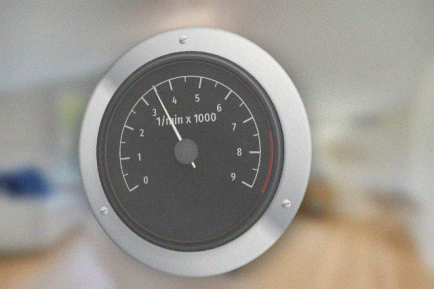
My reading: 3500
